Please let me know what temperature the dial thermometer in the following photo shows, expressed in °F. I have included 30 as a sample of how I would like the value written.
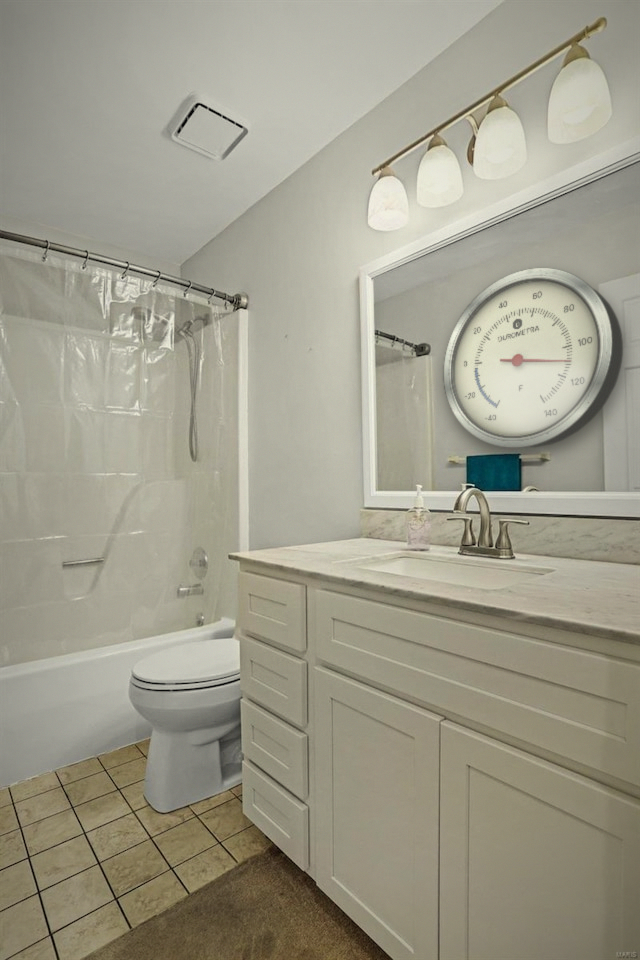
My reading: 110
